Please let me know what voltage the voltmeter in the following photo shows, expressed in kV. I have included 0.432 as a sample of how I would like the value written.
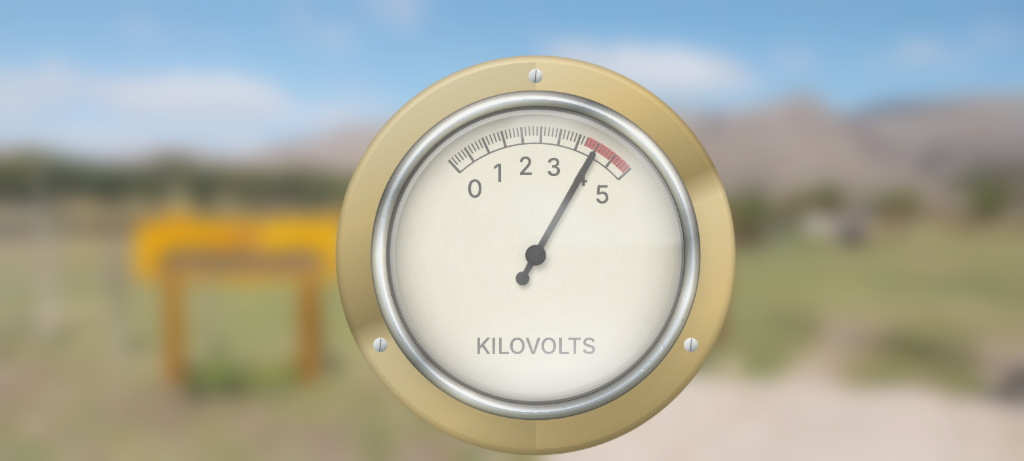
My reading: 4
